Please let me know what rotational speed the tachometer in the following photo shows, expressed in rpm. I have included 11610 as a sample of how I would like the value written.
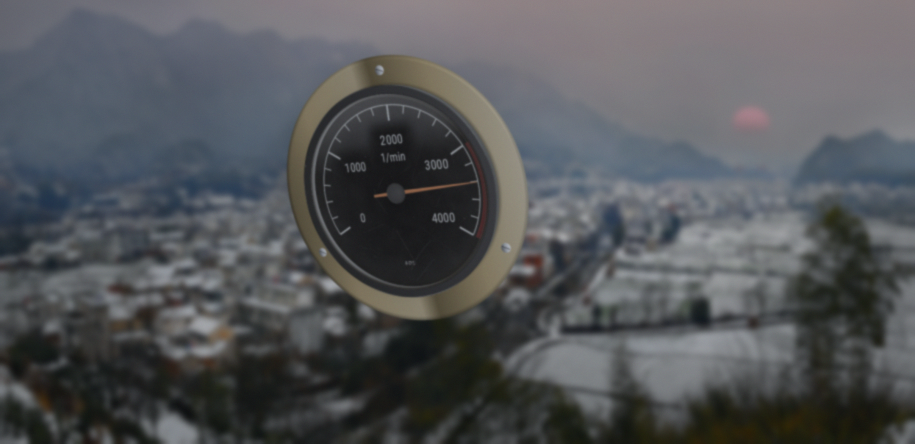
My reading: 3400
